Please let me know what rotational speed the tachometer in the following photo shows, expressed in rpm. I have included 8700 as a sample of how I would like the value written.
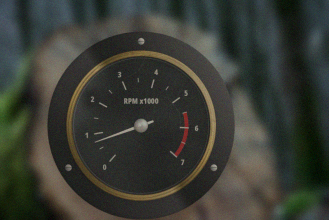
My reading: 750
